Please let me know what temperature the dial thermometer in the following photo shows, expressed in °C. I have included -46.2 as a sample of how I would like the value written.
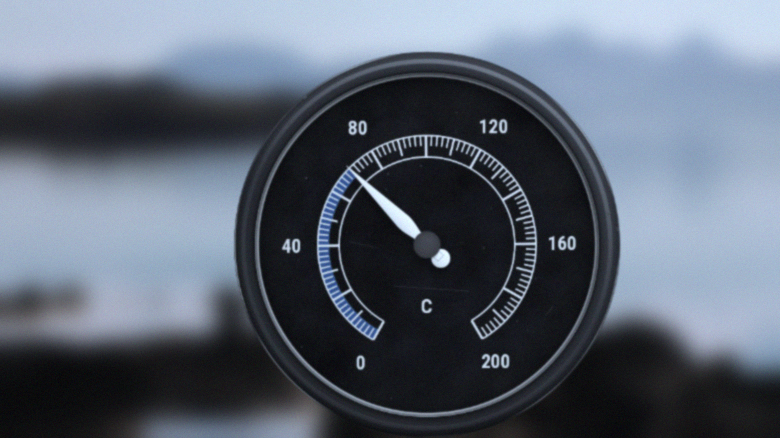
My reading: 70
